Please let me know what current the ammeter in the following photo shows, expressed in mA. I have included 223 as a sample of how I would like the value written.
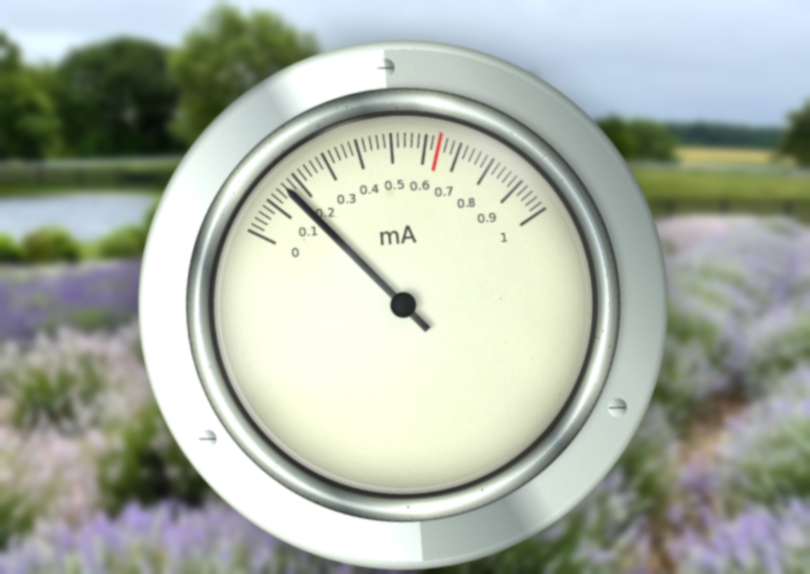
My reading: 0.16
